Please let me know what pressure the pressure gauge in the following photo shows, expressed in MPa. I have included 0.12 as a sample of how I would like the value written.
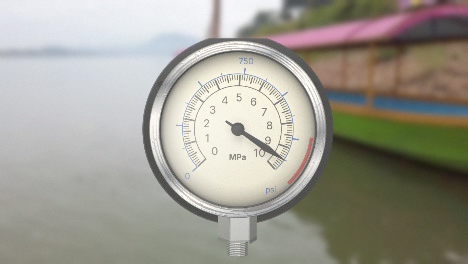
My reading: 9.5
